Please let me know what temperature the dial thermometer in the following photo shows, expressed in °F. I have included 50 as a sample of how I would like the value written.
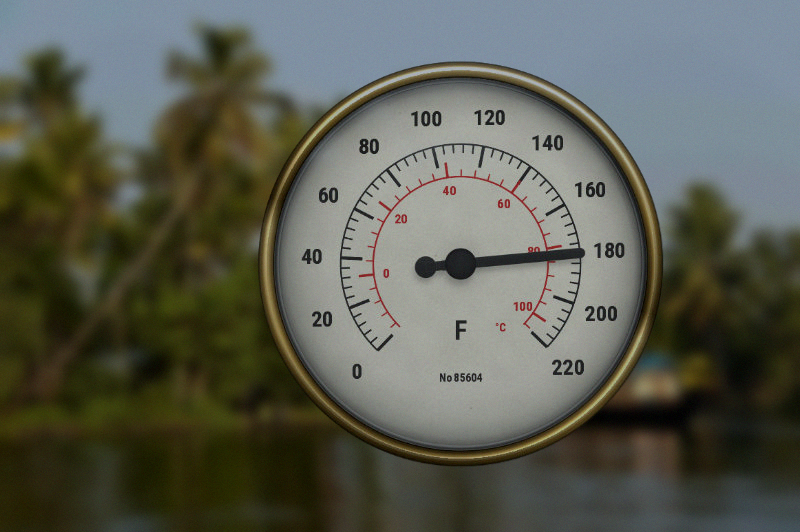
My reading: 180
